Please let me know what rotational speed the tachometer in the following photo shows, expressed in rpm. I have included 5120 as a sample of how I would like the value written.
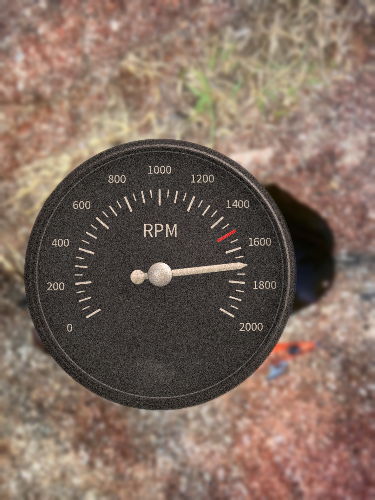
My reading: 1700
